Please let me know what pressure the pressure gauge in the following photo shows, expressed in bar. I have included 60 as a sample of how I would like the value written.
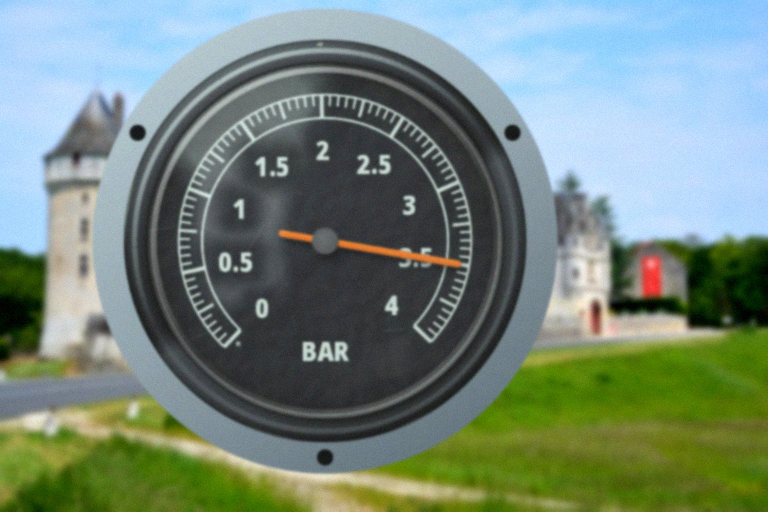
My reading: 3.5
